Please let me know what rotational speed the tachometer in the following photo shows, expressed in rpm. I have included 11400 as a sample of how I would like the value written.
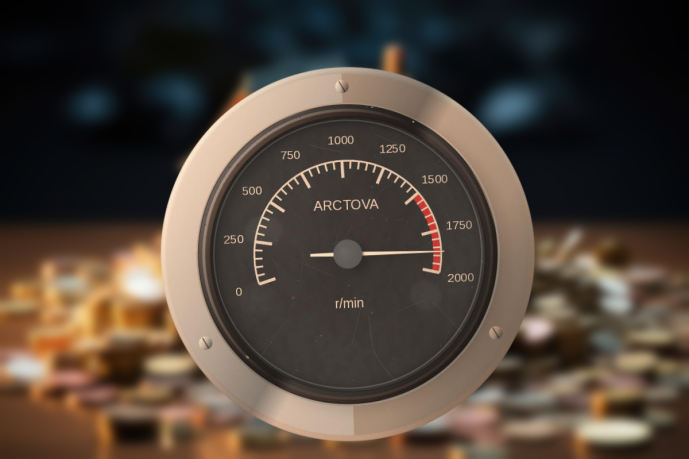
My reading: 1875
